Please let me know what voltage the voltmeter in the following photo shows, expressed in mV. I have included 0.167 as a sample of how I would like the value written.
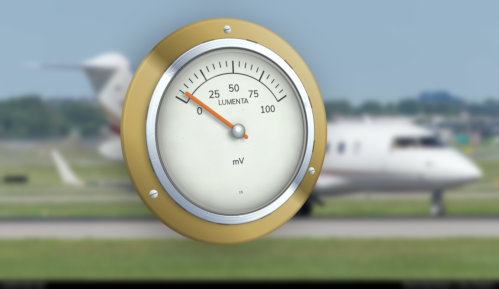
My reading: 5
